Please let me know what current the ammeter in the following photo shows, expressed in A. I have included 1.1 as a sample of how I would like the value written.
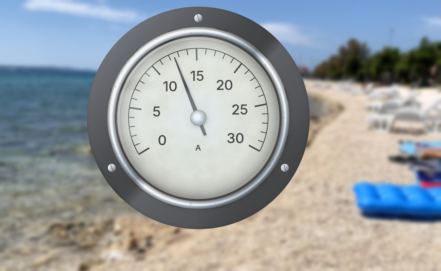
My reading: 12.5
